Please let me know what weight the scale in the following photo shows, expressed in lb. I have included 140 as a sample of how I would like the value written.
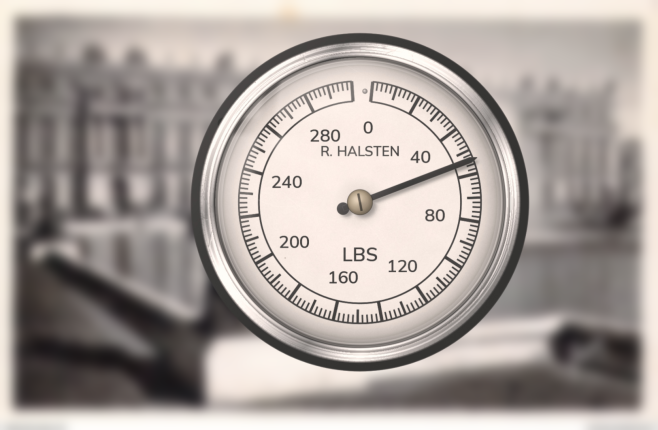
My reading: 54
